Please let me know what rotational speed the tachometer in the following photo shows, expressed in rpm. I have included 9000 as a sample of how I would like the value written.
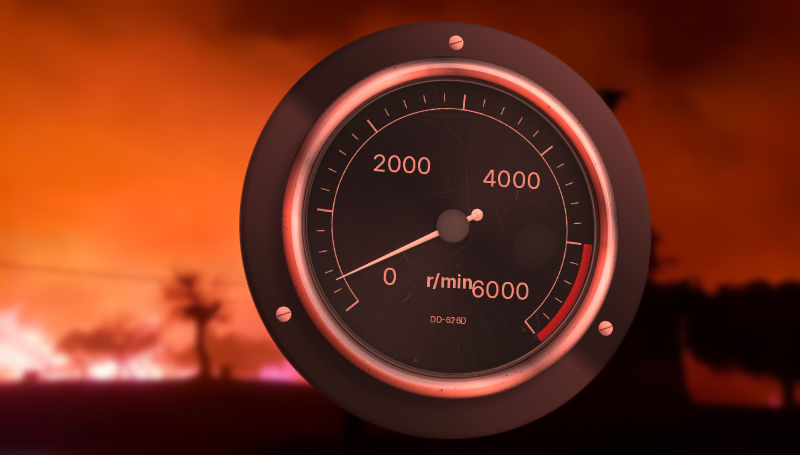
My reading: 300
